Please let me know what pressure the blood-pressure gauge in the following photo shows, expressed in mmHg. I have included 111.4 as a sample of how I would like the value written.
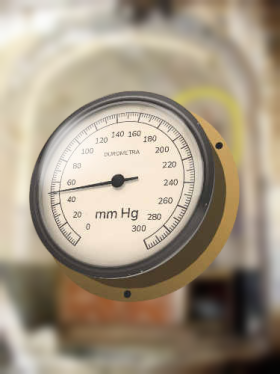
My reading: 50
